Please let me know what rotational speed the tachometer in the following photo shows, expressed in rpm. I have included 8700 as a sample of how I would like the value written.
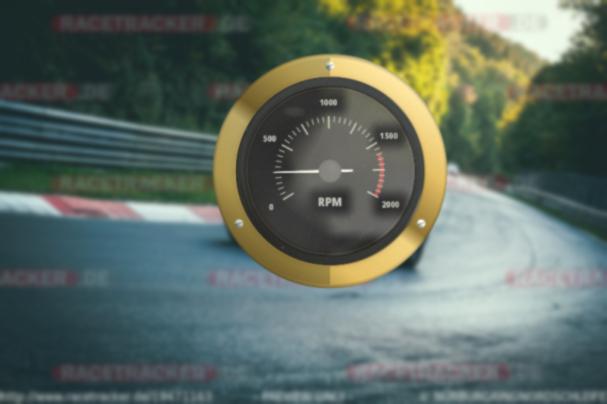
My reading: 250
